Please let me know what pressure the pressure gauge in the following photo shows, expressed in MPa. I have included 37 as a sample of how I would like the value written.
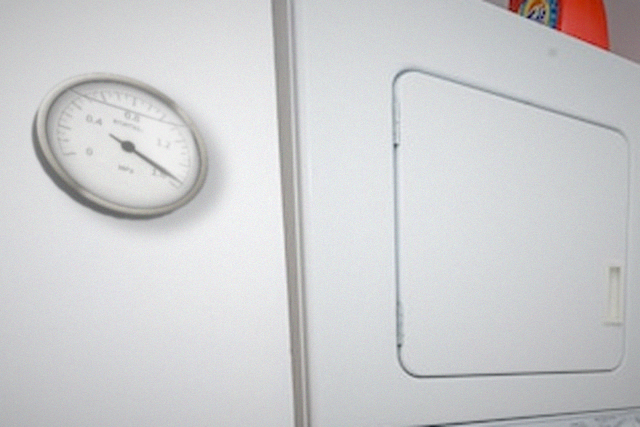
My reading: 1.55
